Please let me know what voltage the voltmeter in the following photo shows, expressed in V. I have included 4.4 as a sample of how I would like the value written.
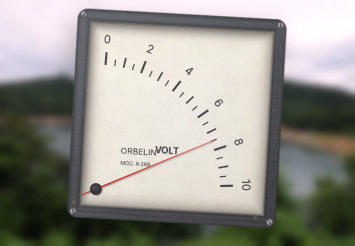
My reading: 7.5
